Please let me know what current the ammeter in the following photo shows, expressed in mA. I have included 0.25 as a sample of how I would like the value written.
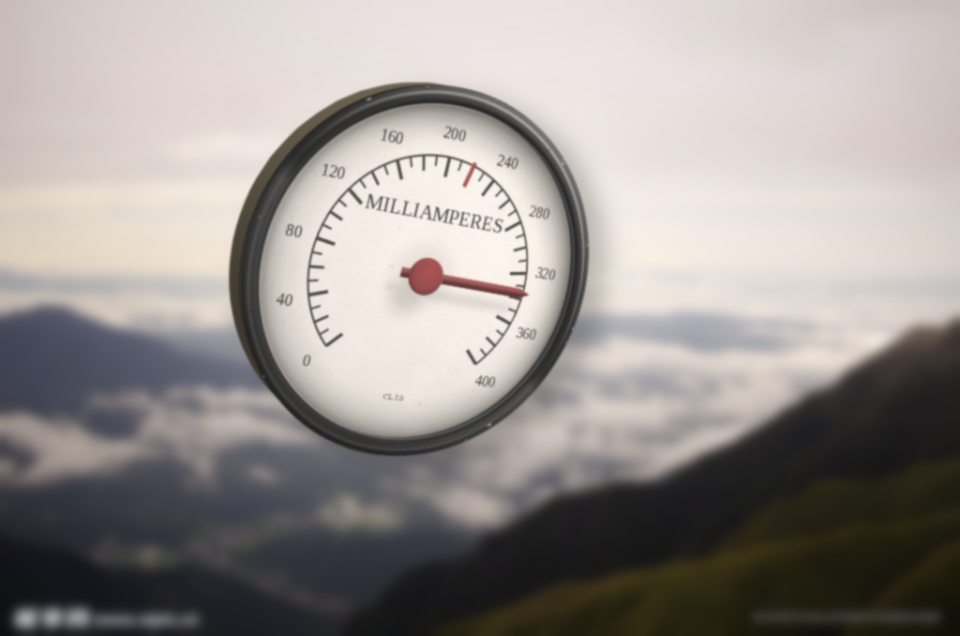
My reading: 335
